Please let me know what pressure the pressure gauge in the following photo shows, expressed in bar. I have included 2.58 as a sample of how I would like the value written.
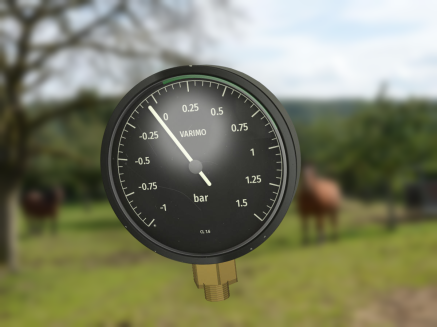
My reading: -0.05
